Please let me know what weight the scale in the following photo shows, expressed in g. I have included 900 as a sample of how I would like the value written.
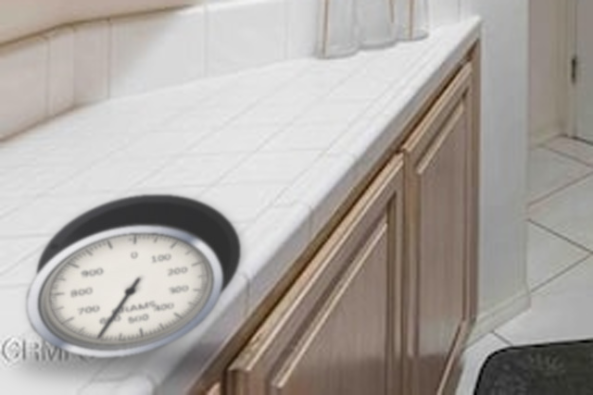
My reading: 600
